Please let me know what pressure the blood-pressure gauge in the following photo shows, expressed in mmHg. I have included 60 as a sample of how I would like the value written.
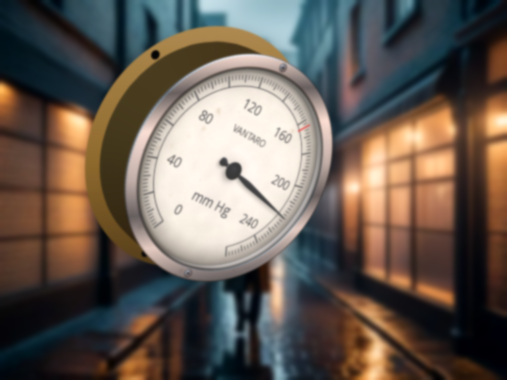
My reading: 220
